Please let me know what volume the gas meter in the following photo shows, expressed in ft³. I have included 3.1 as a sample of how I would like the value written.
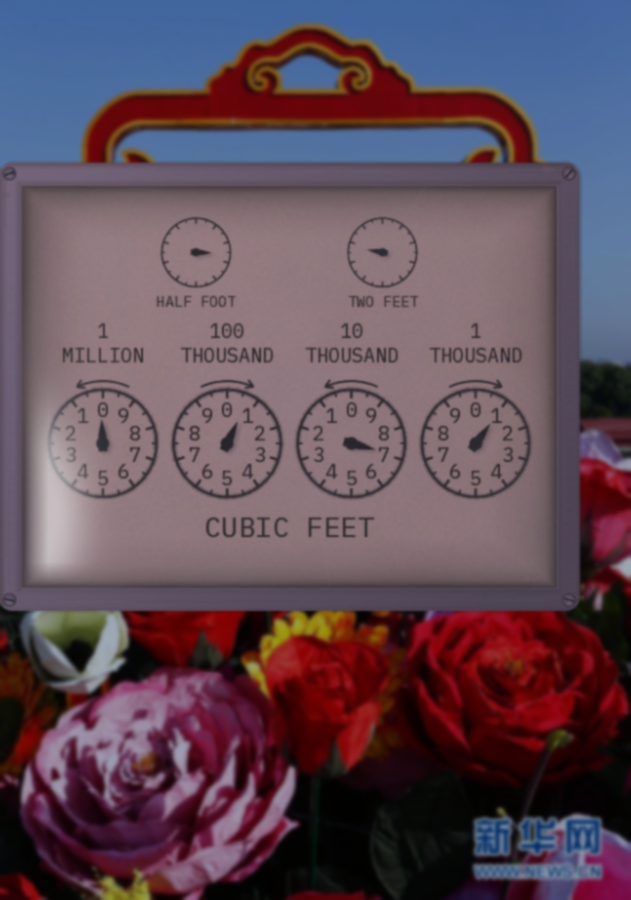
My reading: 7100
